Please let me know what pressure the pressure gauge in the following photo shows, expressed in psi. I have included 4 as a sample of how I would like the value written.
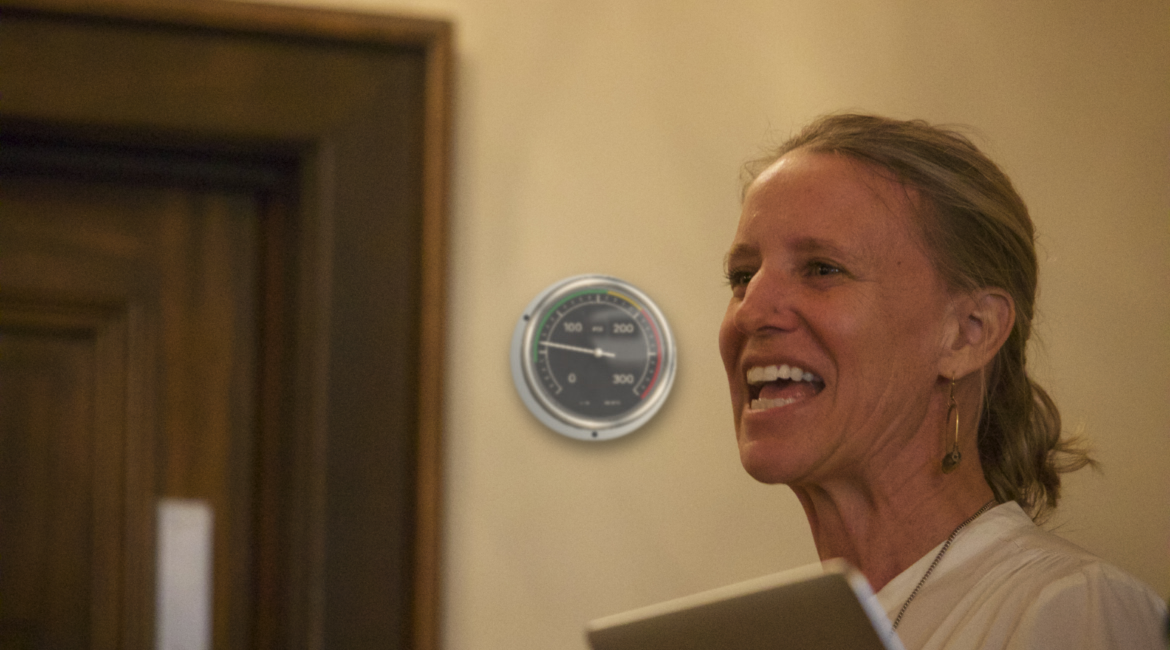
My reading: 60
